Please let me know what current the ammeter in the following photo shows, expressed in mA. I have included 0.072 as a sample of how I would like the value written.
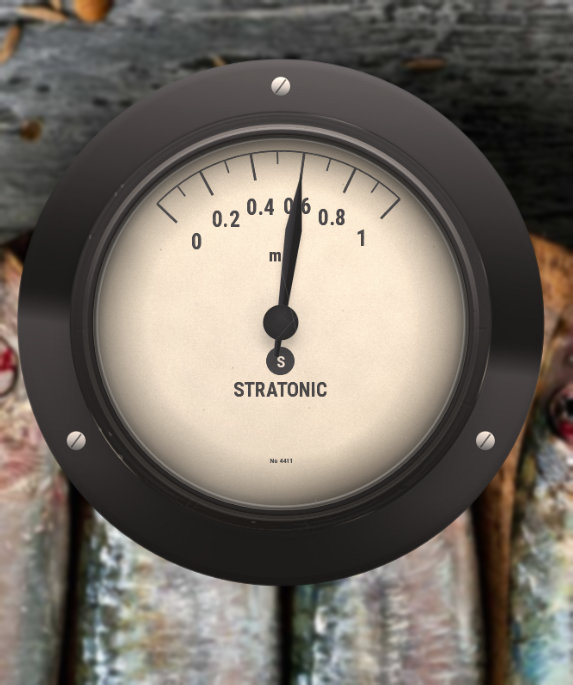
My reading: 0.6
